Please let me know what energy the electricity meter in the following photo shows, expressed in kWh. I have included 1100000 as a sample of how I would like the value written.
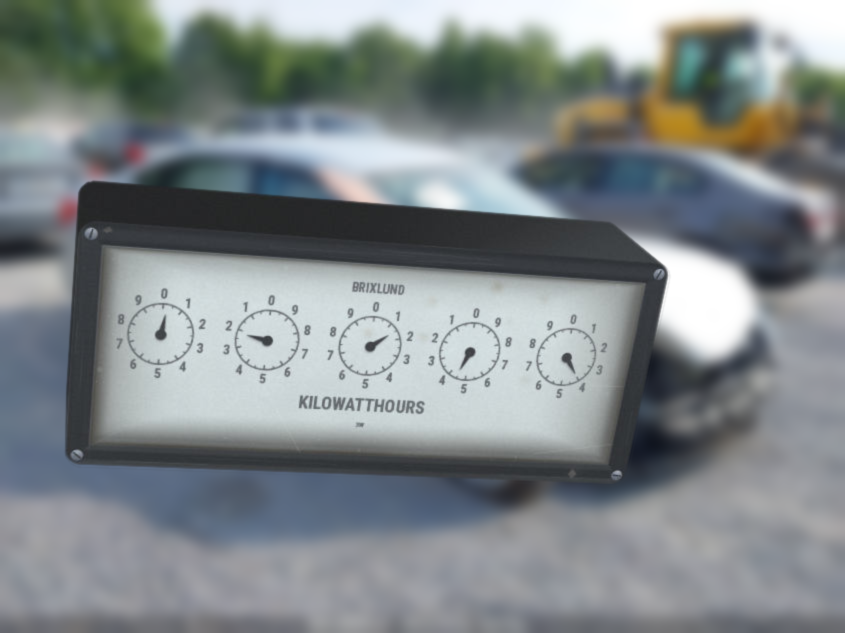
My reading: 2144
